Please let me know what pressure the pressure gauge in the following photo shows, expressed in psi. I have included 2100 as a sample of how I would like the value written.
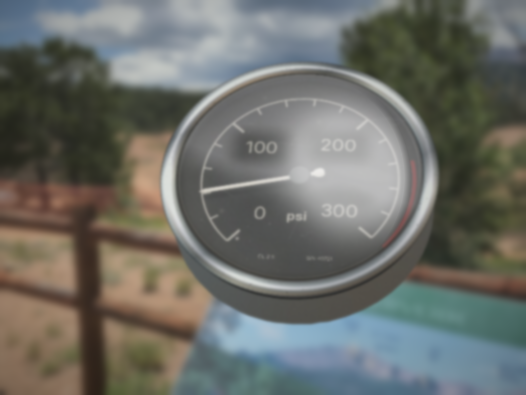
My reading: 40
